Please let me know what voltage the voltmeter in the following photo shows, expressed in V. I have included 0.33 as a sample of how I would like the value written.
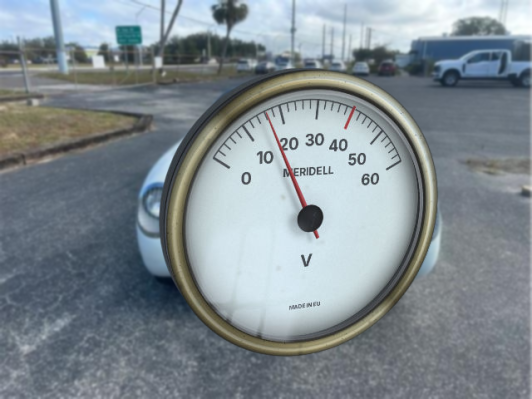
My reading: 16
